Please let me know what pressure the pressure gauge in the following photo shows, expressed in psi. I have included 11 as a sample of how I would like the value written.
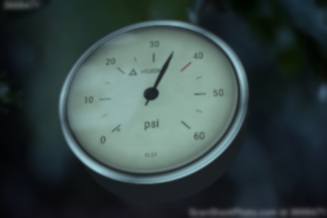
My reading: 35
